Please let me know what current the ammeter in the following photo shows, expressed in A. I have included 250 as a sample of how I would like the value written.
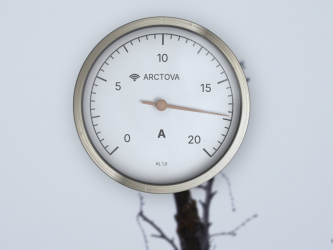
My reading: 17.25
